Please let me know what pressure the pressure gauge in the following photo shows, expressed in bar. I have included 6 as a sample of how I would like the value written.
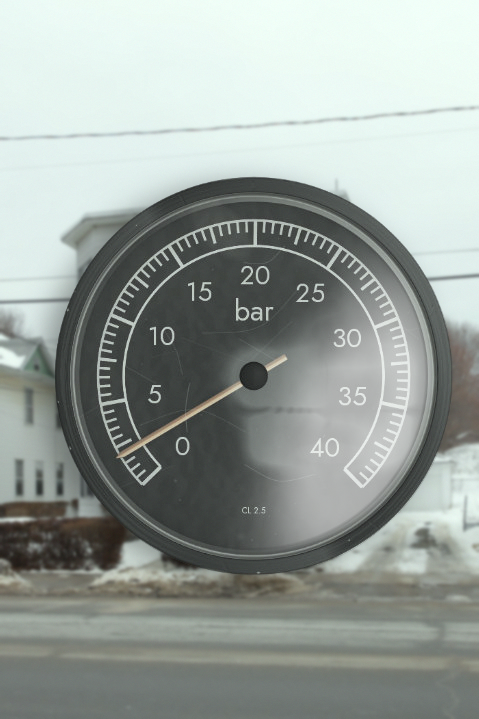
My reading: 2
